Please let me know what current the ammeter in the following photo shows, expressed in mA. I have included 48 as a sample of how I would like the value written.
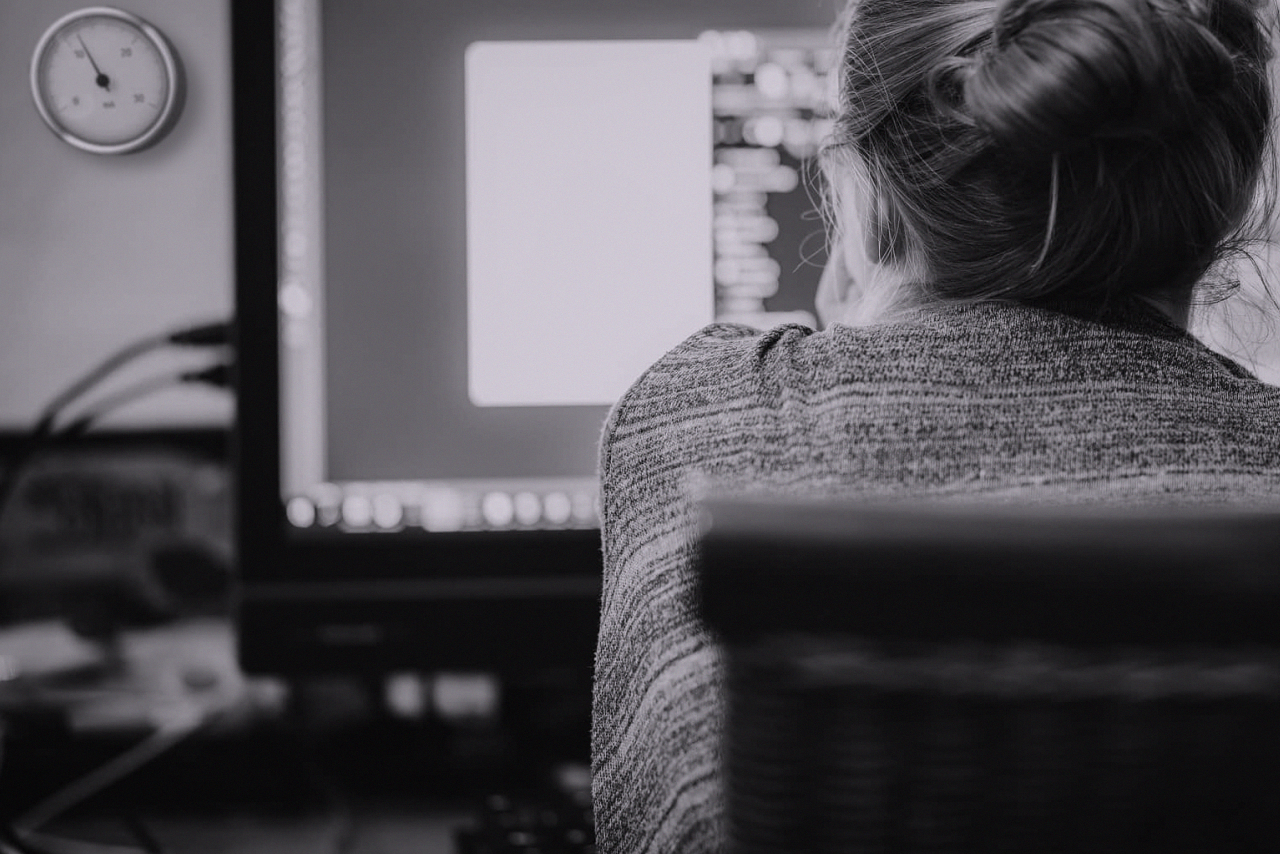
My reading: 12
